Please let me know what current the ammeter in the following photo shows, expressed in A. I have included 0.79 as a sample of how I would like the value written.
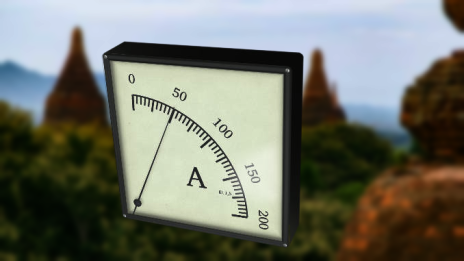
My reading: 50
